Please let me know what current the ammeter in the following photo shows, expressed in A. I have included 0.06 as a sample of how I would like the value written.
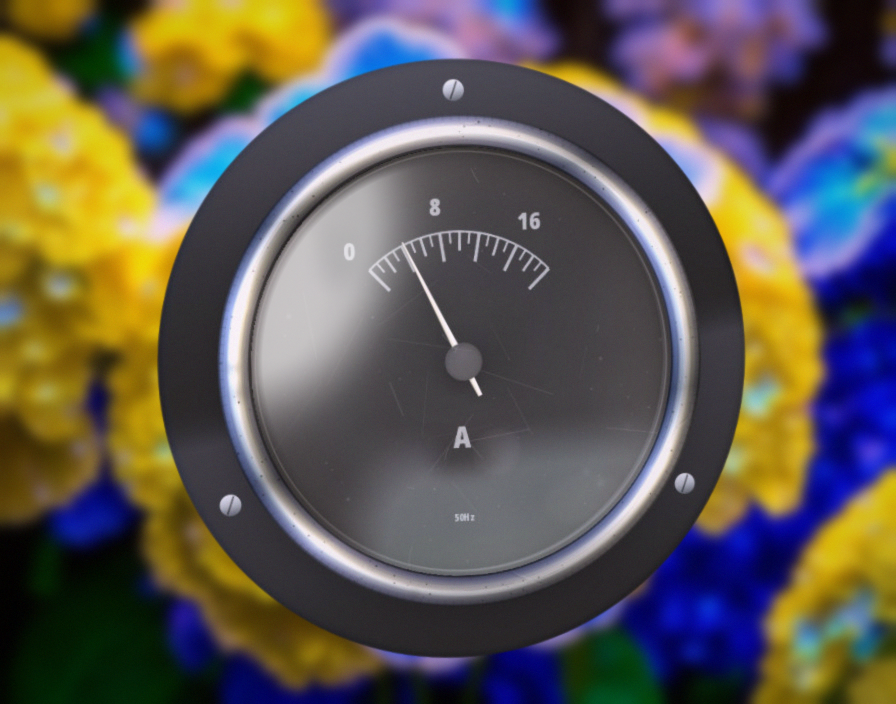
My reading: 4
